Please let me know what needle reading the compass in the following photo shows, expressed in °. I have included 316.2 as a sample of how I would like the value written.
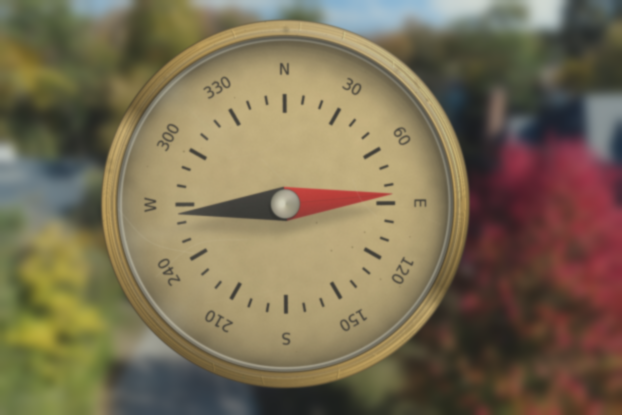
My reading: 85
